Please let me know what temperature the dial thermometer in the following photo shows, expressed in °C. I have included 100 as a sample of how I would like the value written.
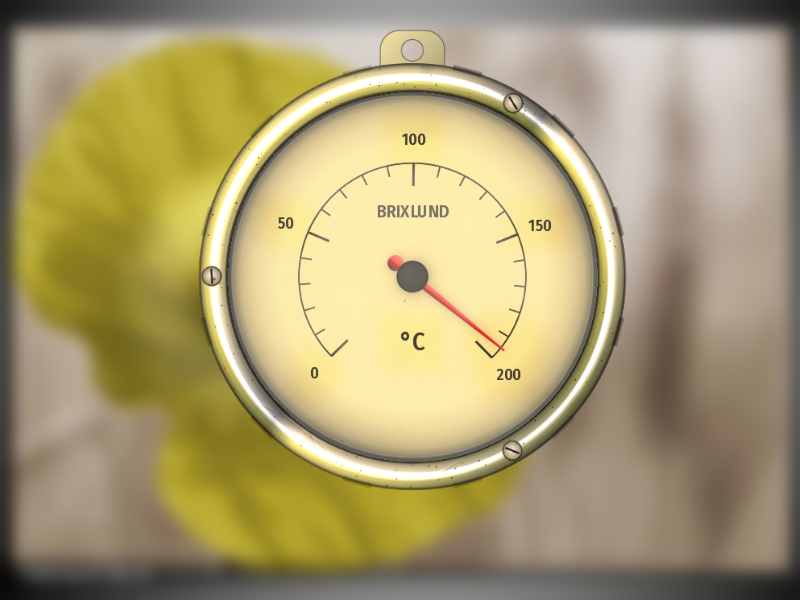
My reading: 195
